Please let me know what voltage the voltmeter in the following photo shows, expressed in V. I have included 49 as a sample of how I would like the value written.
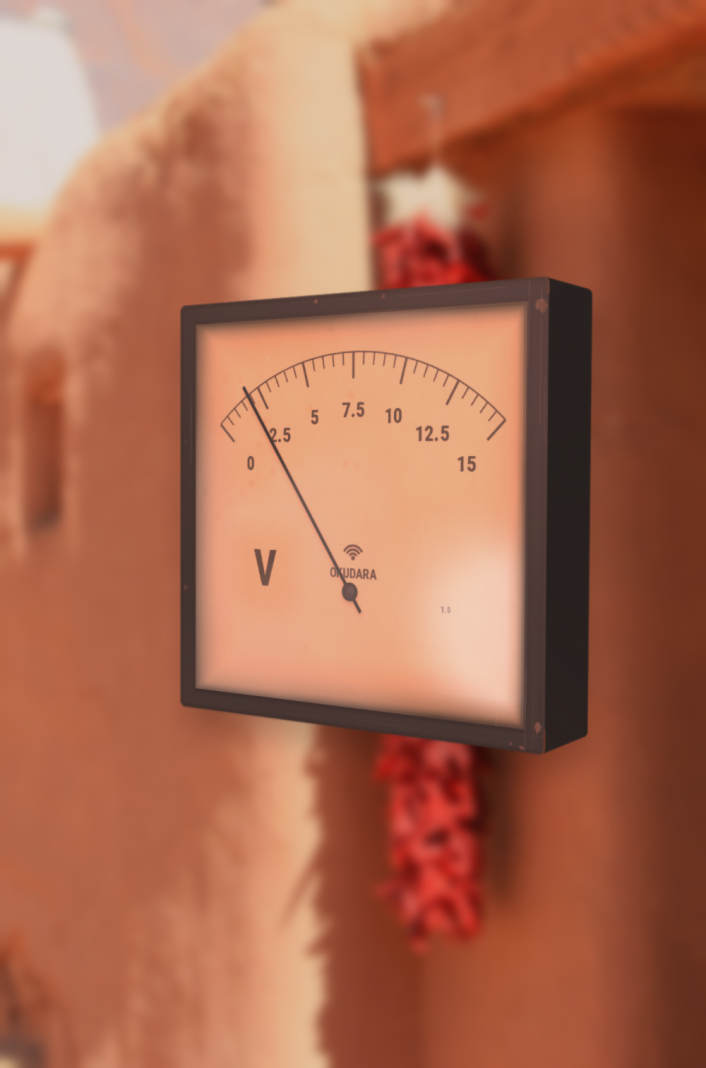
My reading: 2
